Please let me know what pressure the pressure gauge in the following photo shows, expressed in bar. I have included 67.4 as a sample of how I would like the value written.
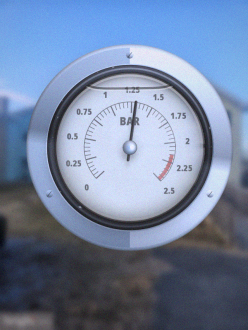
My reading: 1.3
